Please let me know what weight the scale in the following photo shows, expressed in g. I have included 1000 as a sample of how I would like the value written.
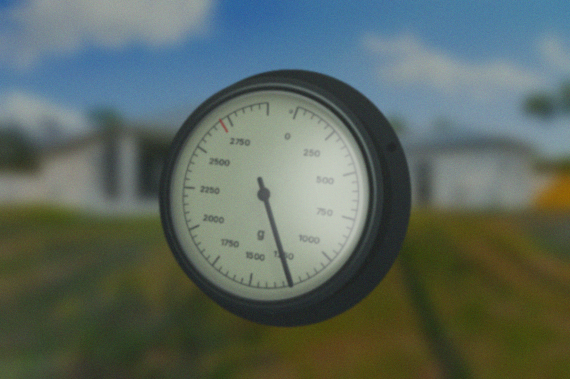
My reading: 1250
